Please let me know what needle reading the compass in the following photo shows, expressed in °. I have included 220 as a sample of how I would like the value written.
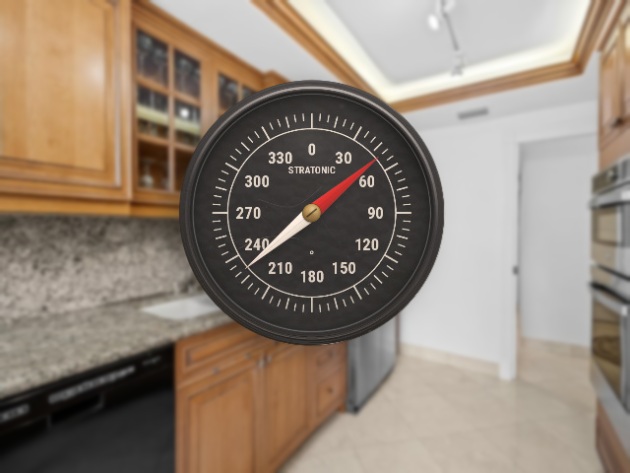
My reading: 50
